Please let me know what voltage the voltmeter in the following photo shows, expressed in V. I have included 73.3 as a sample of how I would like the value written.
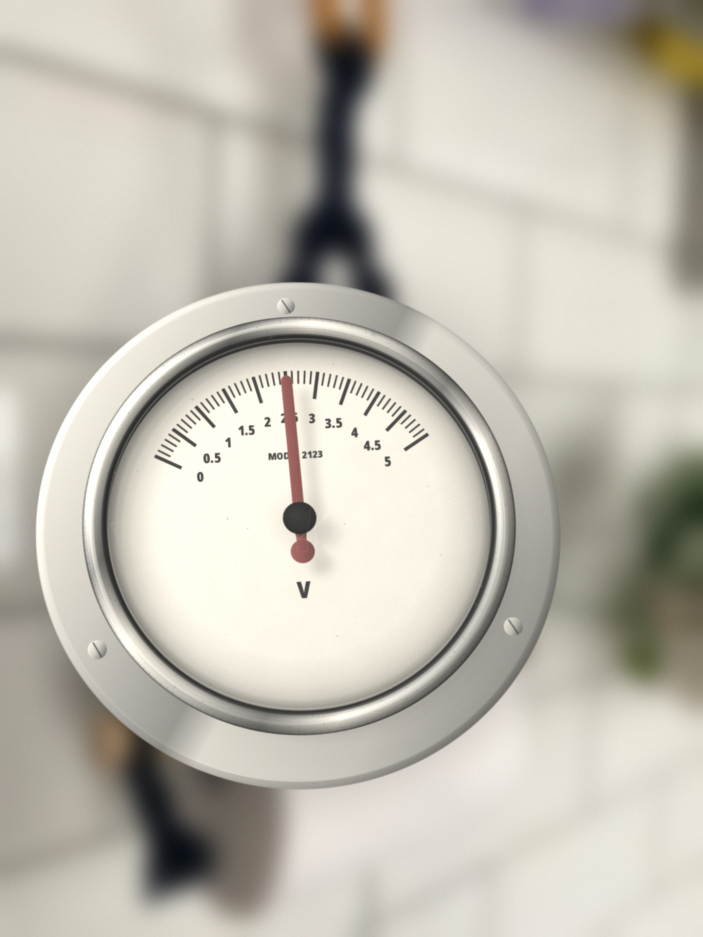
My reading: 2.5
